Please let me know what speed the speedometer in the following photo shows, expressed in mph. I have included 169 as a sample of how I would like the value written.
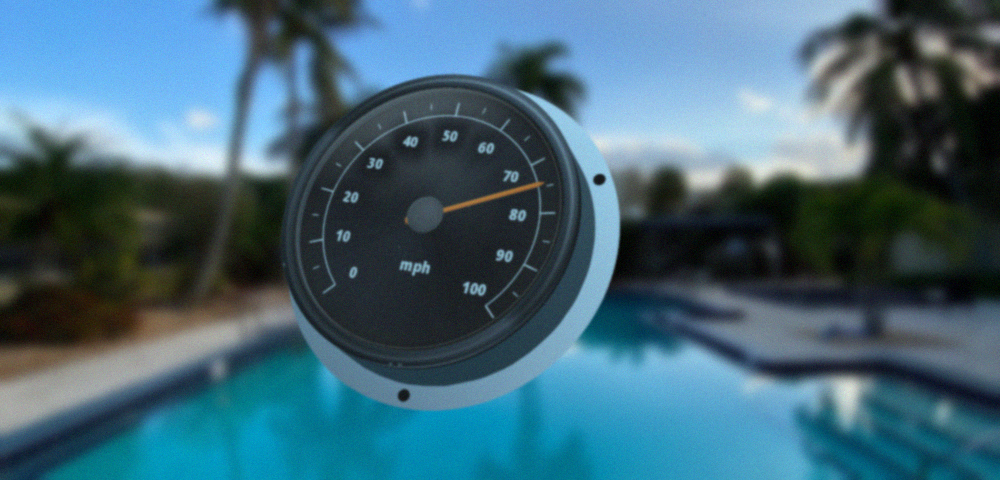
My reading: 75
